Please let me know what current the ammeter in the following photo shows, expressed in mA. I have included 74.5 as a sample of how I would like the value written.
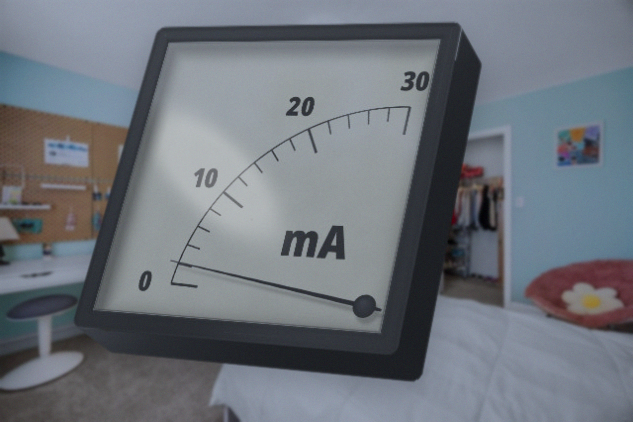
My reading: 2
